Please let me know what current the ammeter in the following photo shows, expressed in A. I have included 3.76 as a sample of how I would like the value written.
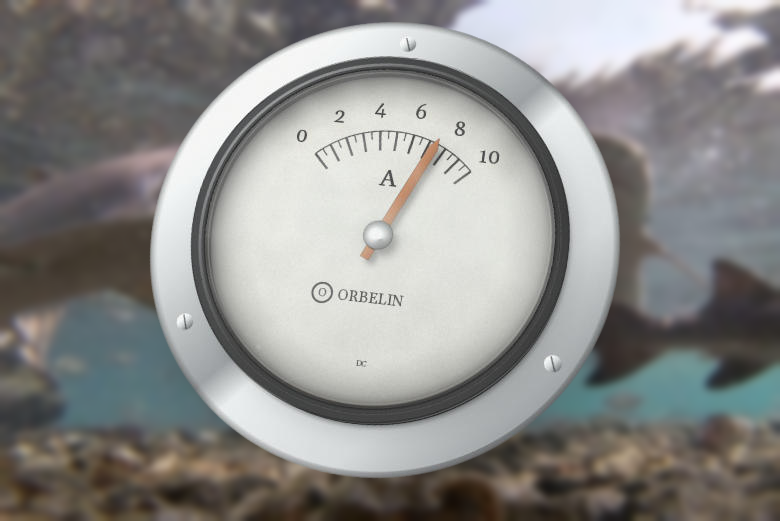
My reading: 7.5
